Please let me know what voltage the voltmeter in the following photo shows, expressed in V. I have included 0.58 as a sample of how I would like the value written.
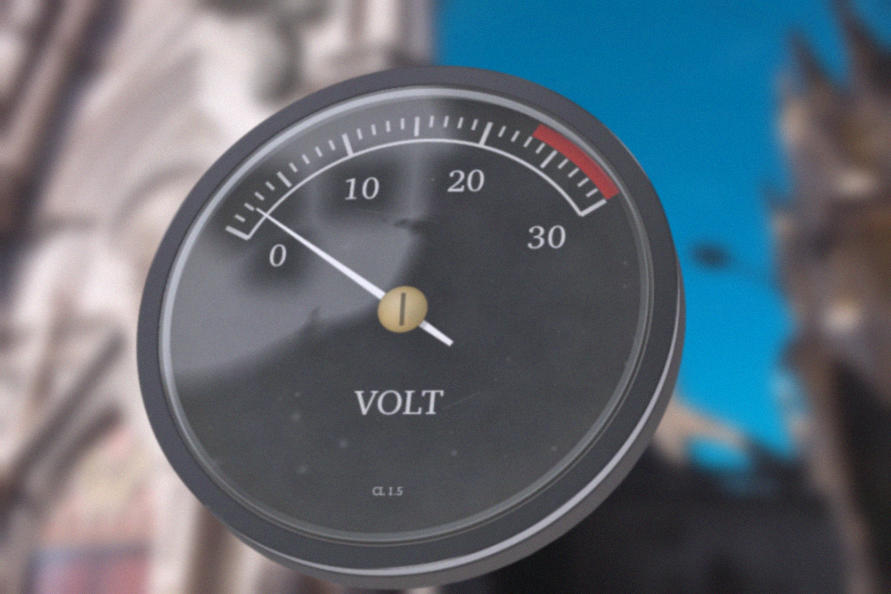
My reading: 2
